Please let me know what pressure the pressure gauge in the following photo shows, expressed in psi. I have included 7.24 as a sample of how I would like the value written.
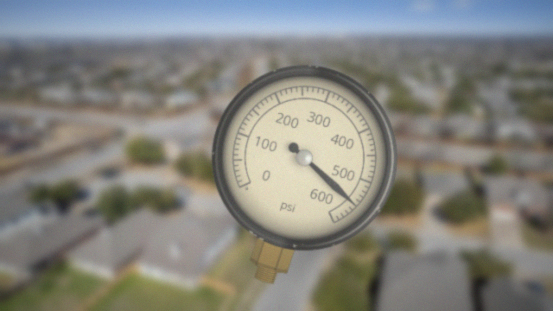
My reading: 550
